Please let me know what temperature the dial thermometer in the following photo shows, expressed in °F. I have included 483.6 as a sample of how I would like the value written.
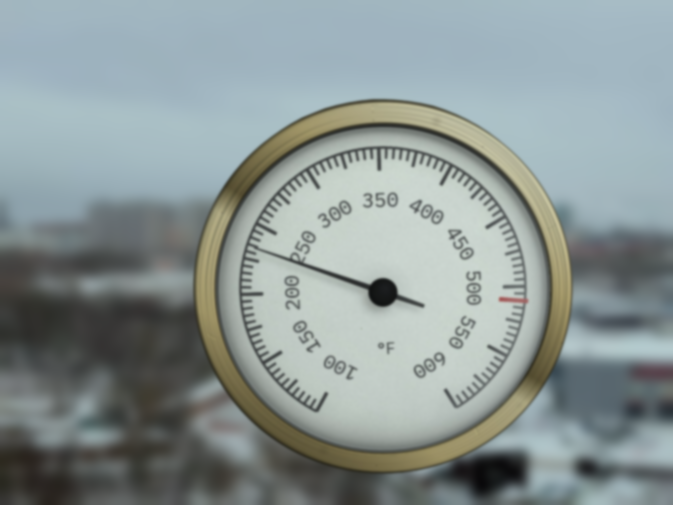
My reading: 235
